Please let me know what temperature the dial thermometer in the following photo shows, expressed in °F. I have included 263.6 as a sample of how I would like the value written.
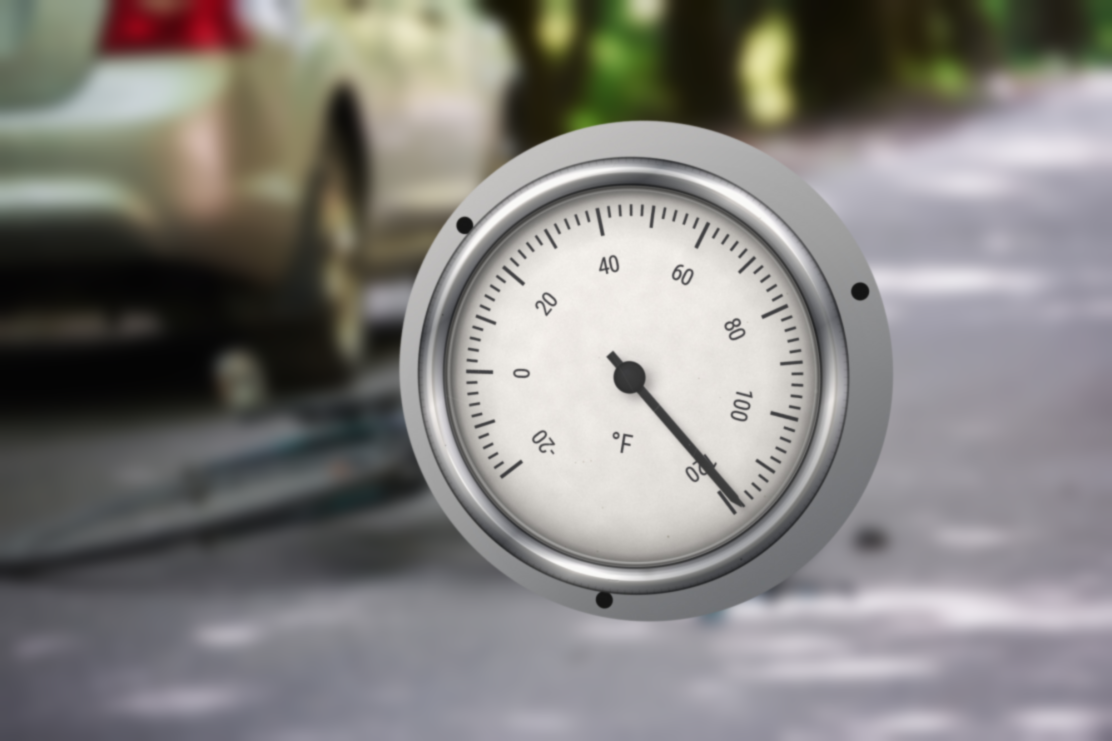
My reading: 118
